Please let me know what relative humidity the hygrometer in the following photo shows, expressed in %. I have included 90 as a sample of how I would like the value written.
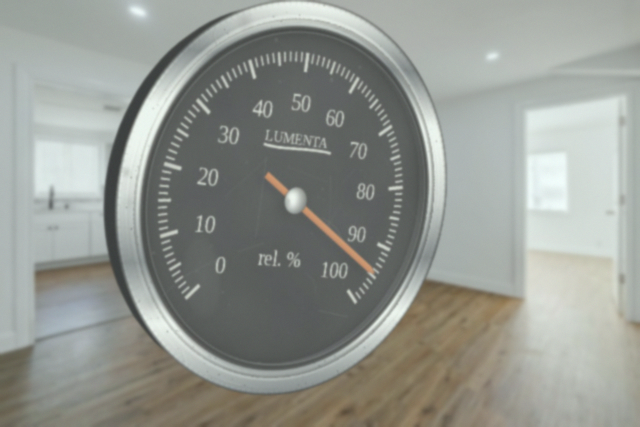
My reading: 95
